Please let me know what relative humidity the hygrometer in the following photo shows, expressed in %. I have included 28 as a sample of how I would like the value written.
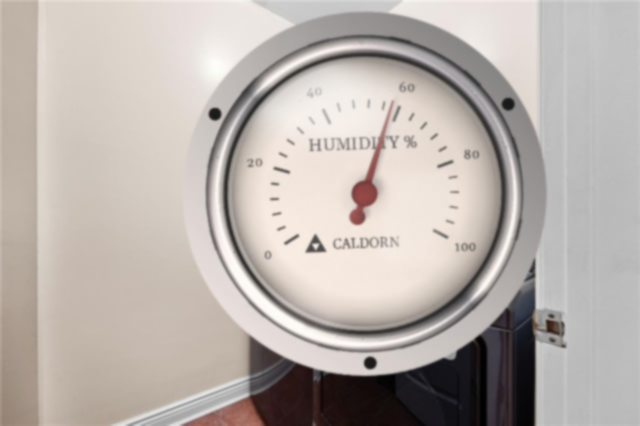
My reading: 58
